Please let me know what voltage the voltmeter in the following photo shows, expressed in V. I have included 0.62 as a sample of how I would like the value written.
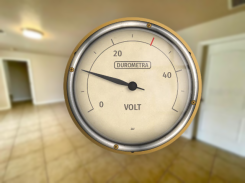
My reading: 10
